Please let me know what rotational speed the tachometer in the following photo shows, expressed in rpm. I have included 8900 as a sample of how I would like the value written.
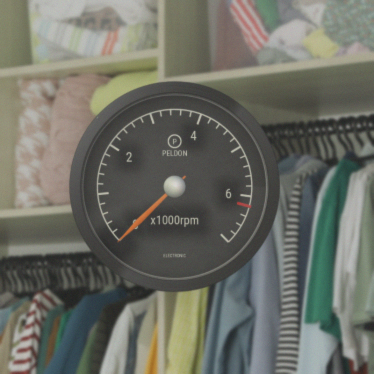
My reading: 0
